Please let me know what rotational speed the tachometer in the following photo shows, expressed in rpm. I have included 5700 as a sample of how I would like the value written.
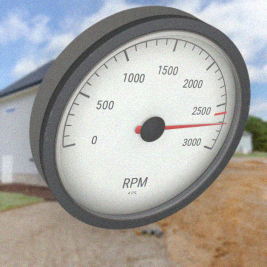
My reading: 2700
